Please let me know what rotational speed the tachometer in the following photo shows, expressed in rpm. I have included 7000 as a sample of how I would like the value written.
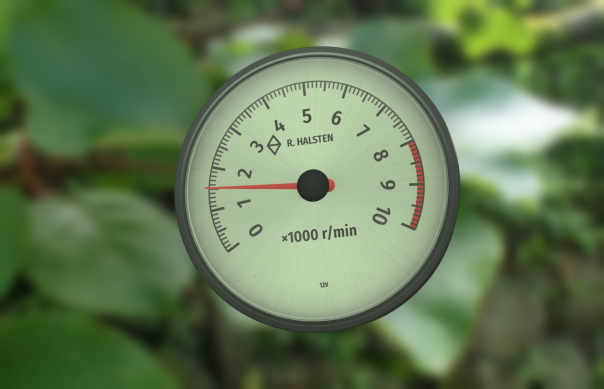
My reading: 1500
